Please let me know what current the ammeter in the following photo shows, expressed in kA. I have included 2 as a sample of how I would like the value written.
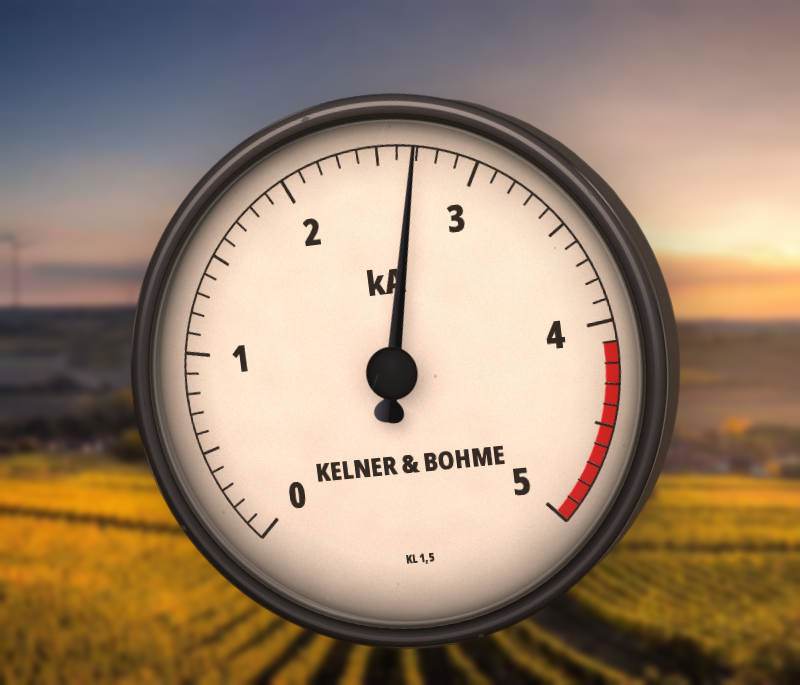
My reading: 2.7
